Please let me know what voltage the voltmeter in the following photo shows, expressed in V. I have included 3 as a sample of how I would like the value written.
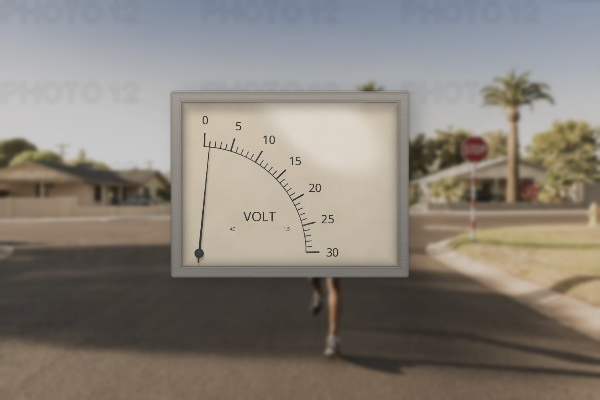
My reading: 1
